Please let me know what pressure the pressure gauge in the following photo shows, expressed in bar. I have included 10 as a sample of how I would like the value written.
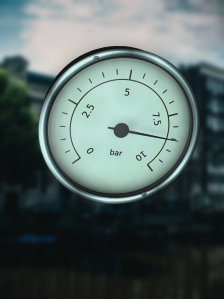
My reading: 8.5
